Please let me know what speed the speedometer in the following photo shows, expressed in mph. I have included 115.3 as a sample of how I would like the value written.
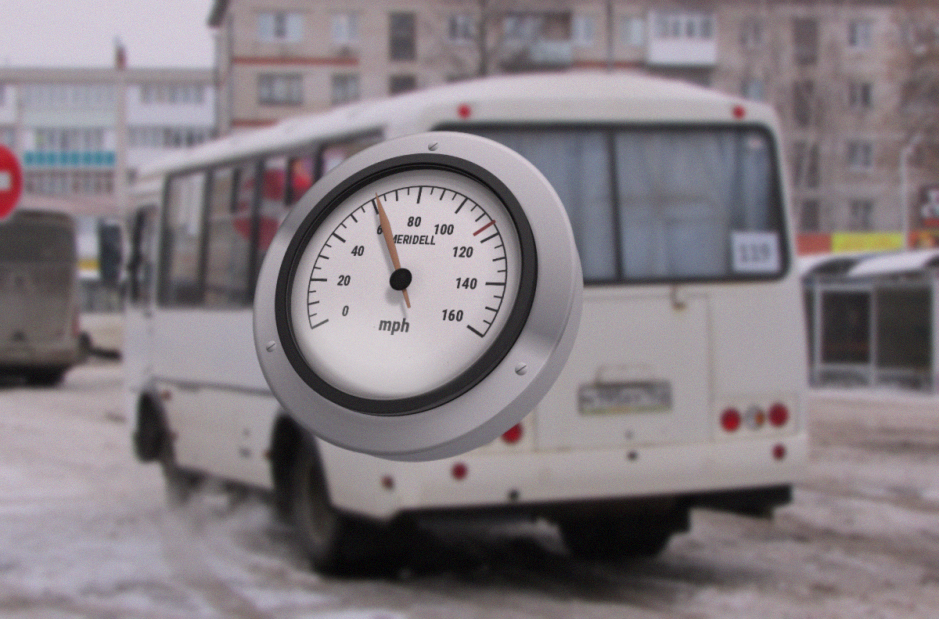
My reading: 62.5
